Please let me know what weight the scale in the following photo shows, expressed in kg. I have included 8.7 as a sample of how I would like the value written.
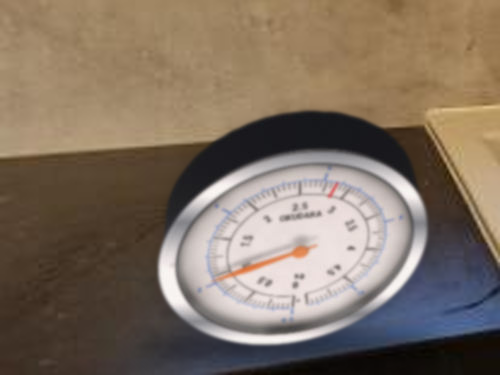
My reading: 1
